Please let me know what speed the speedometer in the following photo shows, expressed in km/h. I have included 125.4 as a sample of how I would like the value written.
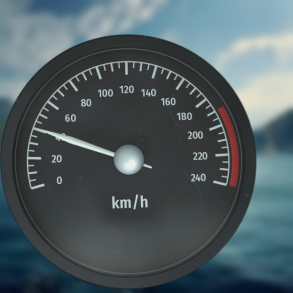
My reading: 40
